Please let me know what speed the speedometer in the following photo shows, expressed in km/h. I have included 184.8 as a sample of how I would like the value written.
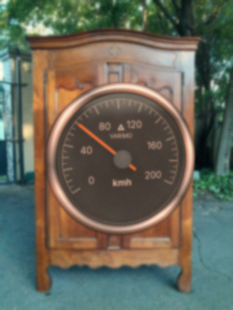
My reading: 60
